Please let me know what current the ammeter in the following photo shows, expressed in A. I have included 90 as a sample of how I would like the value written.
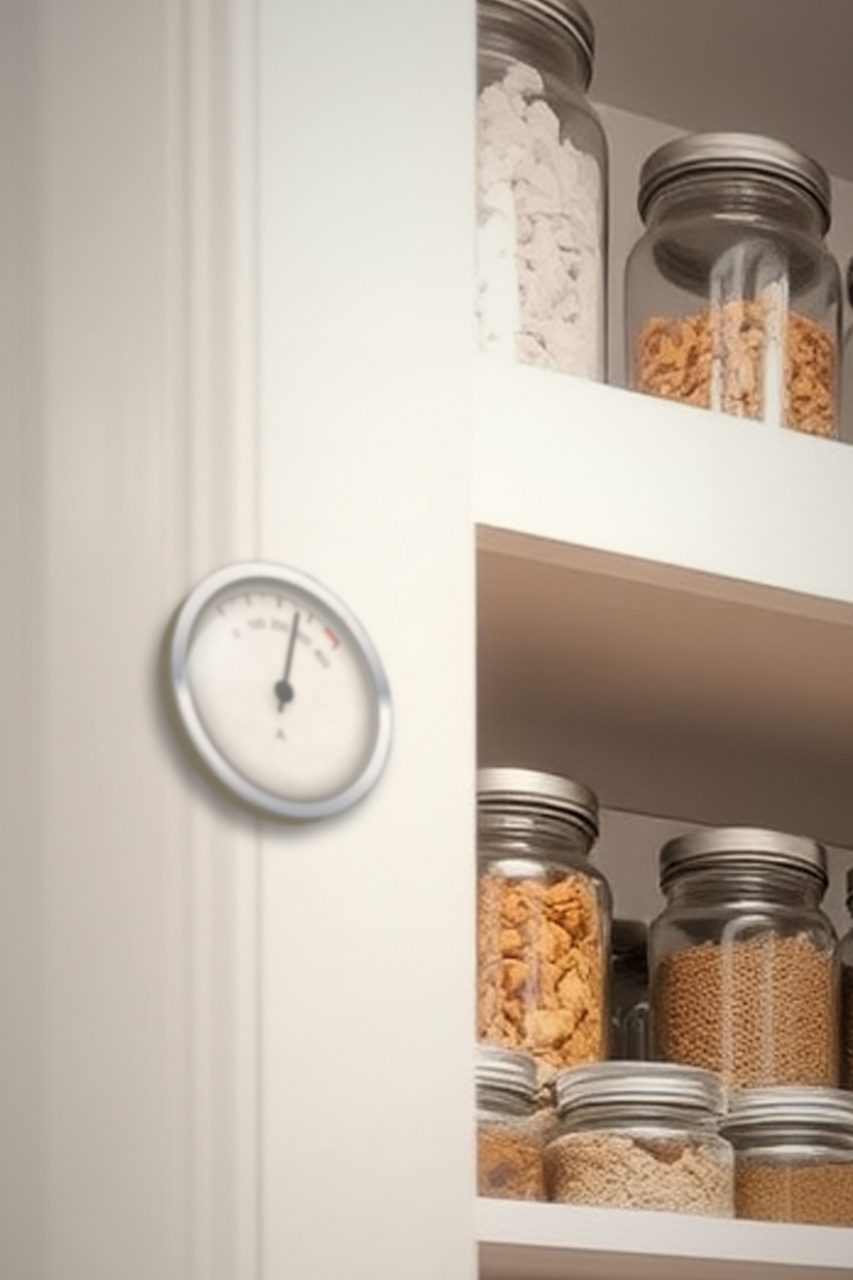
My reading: 250
